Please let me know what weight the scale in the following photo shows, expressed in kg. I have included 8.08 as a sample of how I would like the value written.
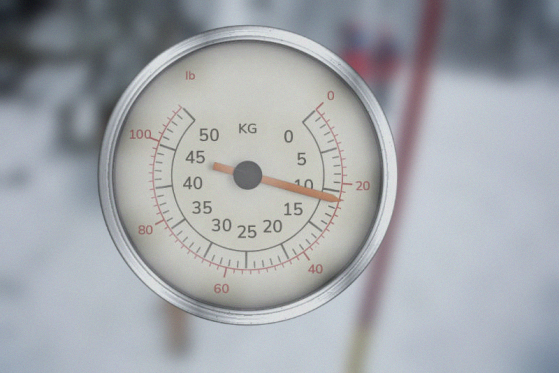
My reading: 11
